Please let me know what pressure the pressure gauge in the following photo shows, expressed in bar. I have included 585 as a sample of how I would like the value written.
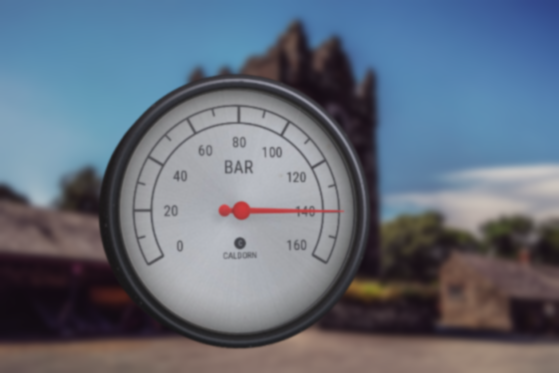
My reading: 140
